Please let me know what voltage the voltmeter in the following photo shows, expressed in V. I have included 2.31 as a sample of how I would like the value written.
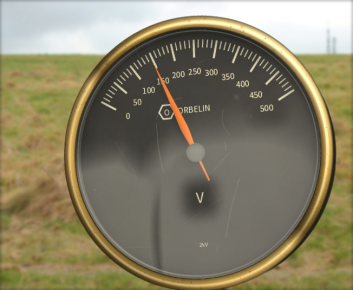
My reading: 150
